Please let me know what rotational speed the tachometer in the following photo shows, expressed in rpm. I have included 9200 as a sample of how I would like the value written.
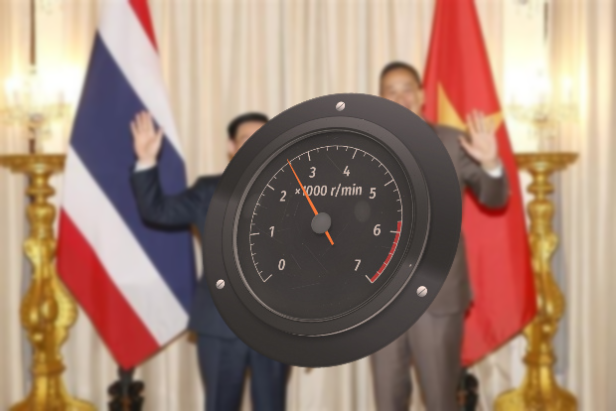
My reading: 2600
